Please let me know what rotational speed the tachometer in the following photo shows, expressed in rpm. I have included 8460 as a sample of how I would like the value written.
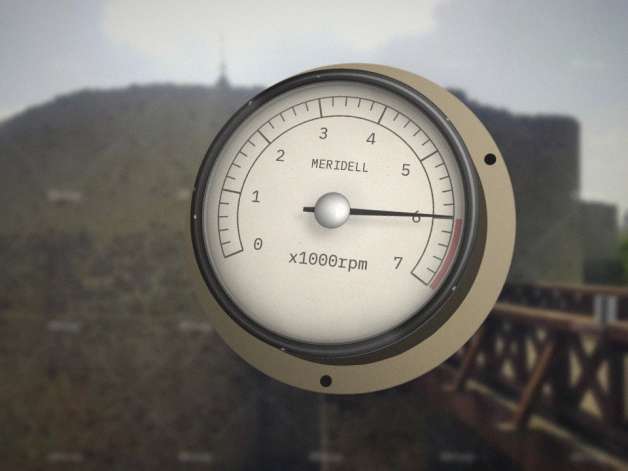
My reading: 6000
